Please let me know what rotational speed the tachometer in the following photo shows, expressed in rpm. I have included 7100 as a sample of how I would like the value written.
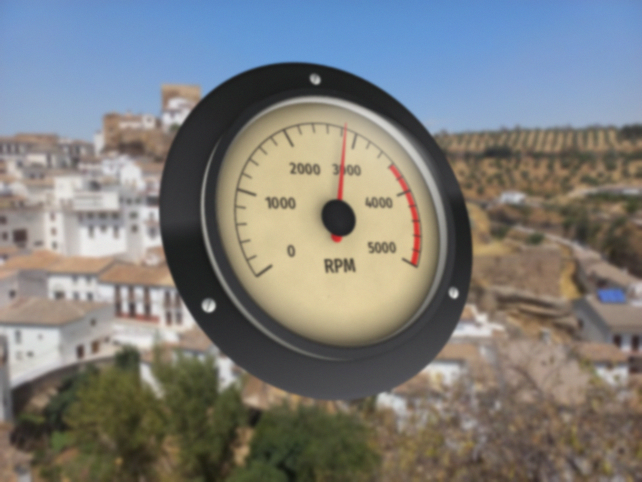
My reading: 2800
